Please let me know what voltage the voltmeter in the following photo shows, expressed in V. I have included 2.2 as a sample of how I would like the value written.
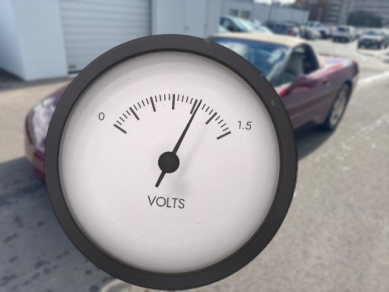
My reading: 1.05
